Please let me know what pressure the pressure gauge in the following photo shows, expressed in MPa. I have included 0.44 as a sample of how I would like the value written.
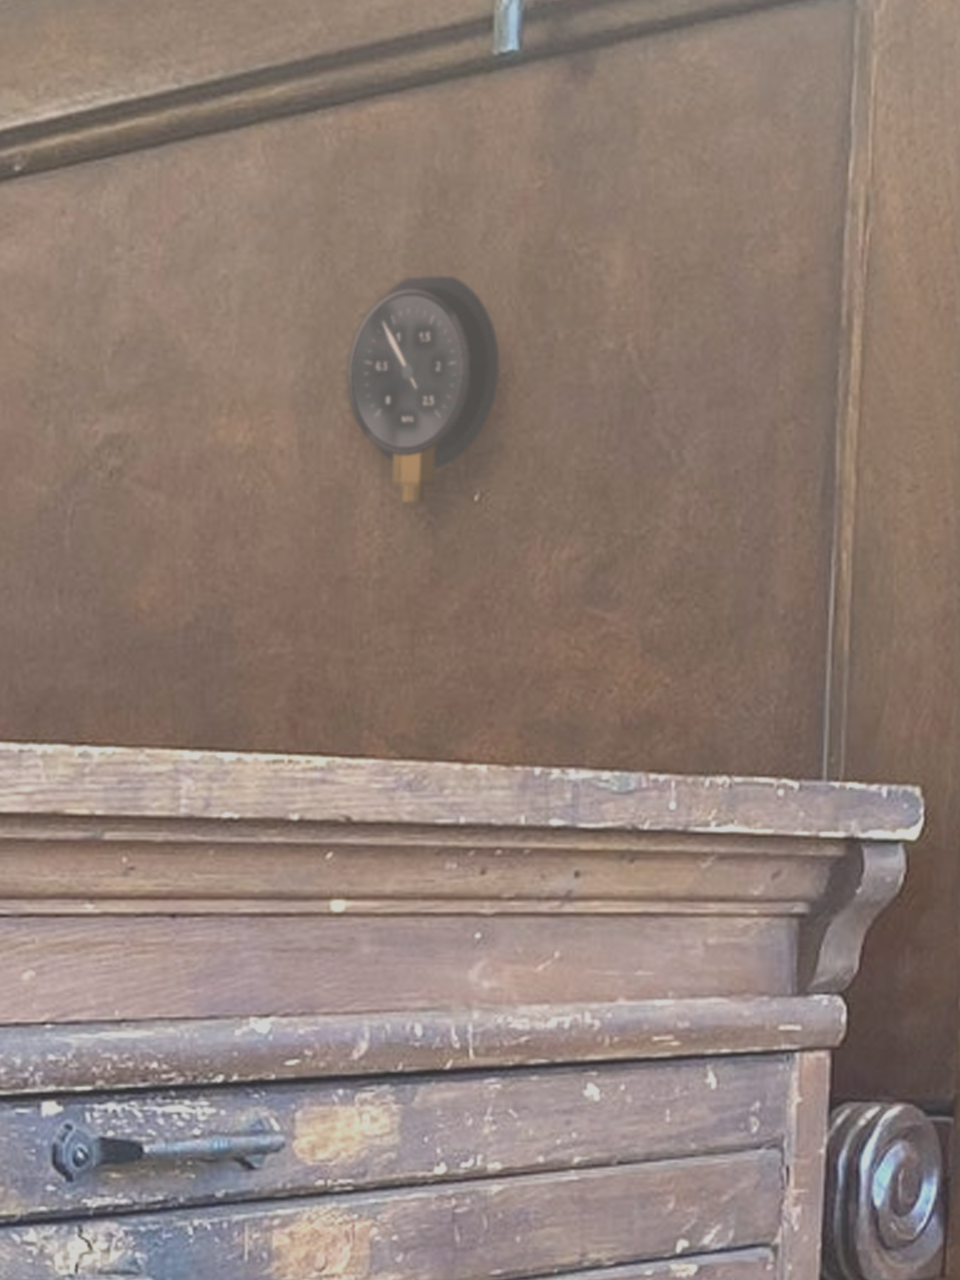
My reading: 0.9
